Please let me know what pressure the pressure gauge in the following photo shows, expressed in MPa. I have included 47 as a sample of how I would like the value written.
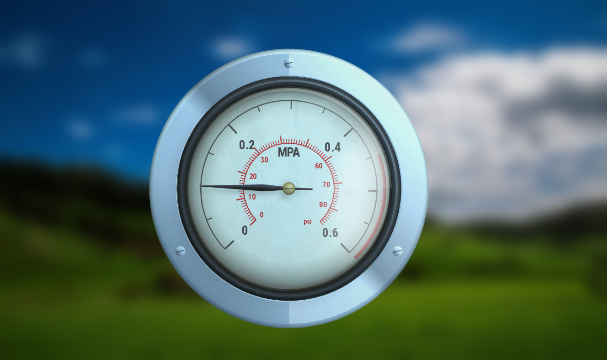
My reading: 0.1
